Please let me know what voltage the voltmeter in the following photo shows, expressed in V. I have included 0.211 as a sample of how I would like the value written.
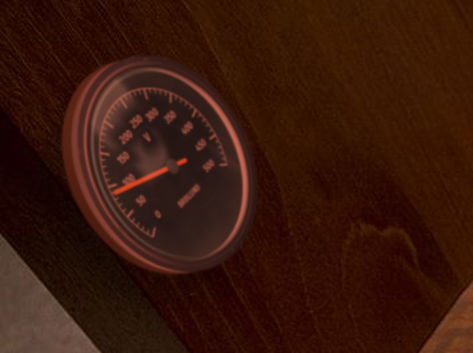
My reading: 90
